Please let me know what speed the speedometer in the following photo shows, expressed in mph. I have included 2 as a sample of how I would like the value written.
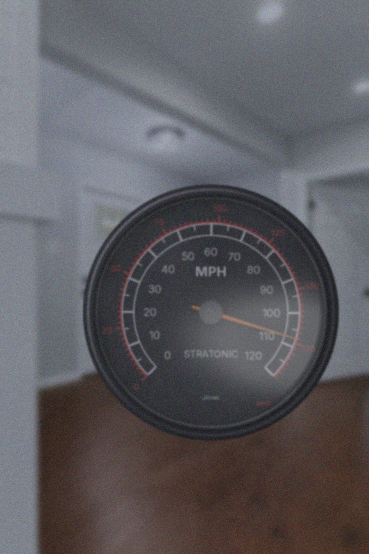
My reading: 107.5
